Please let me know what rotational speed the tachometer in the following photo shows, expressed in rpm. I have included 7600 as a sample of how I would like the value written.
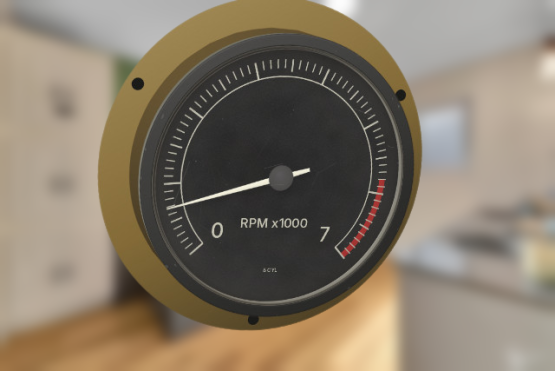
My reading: 700
